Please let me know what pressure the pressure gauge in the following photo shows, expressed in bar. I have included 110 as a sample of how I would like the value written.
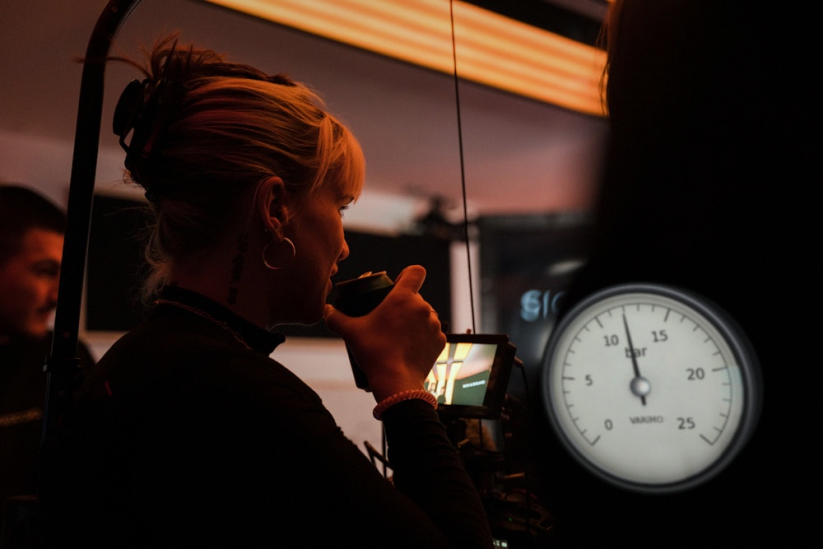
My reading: 12
